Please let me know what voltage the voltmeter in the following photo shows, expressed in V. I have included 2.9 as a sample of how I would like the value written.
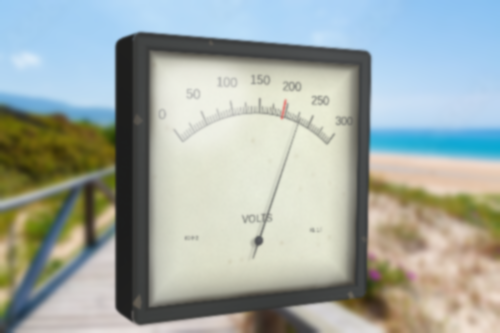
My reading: 225
